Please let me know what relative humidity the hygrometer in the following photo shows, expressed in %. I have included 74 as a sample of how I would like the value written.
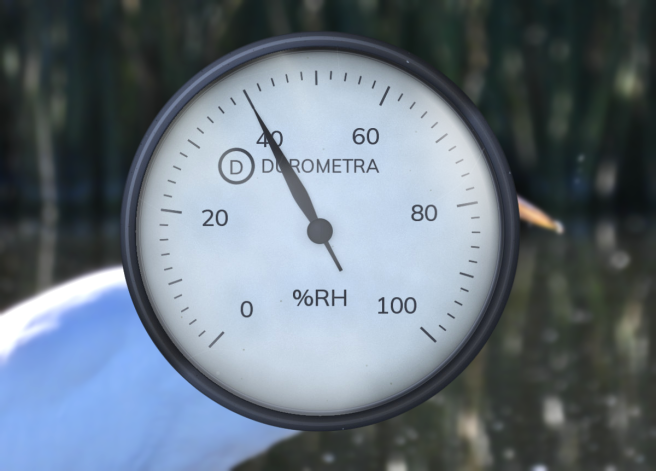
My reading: 40
